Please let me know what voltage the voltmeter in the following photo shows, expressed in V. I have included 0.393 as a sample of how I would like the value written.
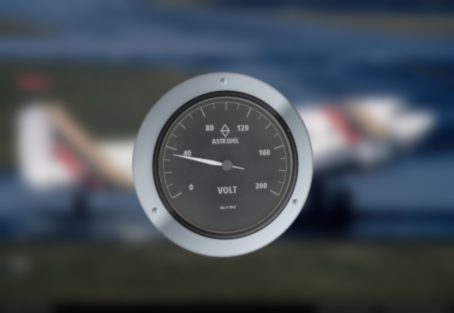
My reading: 35
